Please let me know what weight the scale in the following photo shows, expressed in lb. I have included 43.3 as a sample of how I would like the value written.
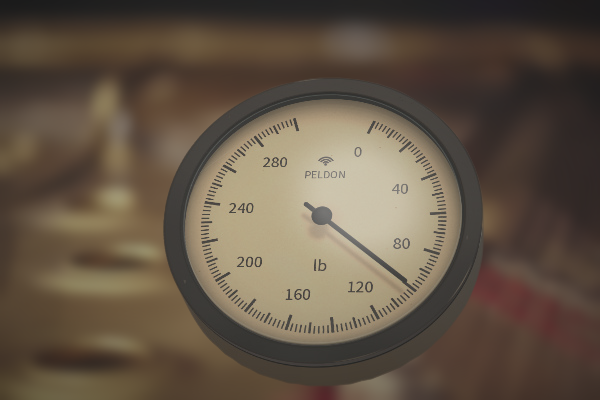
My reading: 100
